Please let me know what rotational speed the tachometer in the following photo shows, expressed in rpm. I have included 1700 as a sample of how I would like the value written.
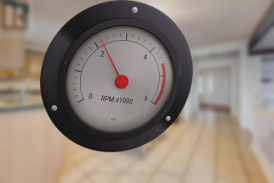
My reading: 2200
